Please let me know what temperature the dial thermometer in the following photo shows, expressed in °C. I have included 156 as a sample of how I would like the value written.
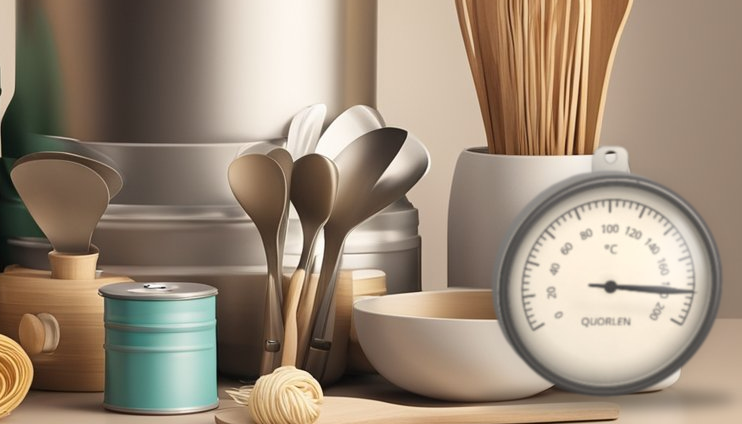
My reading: 180
